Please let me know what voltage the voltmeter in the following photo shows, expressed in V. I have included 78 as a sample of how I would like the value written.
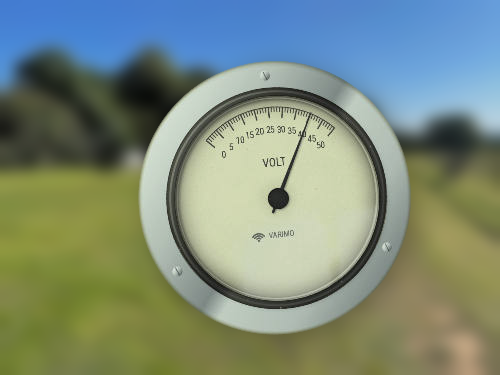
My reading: 40
